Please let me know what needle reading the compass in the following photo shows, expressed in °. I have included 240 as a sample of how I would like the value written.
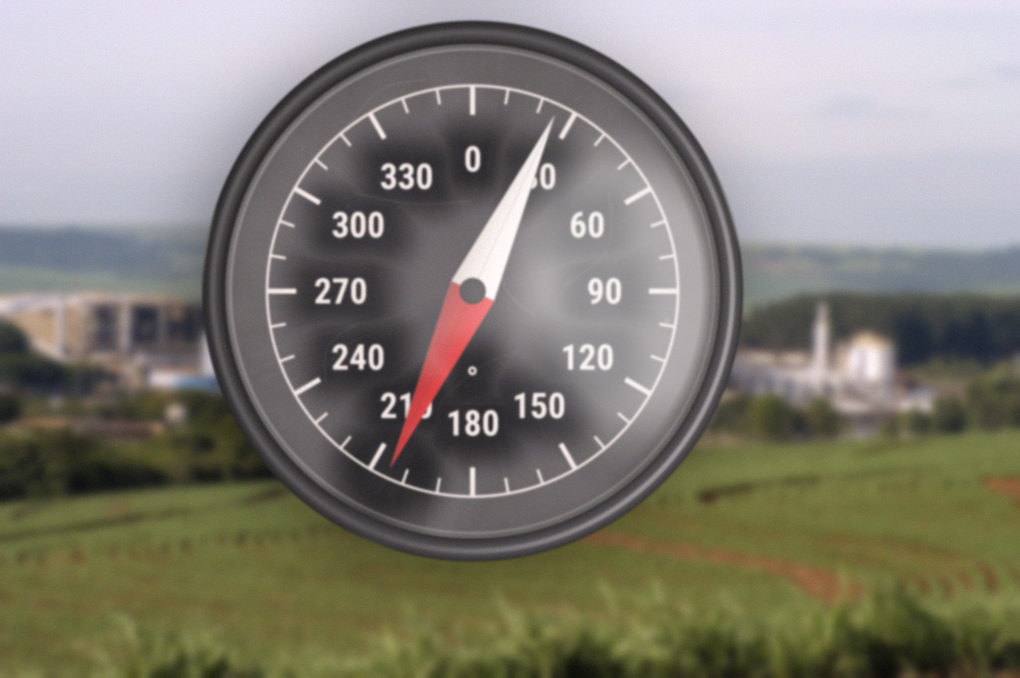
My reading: 205
